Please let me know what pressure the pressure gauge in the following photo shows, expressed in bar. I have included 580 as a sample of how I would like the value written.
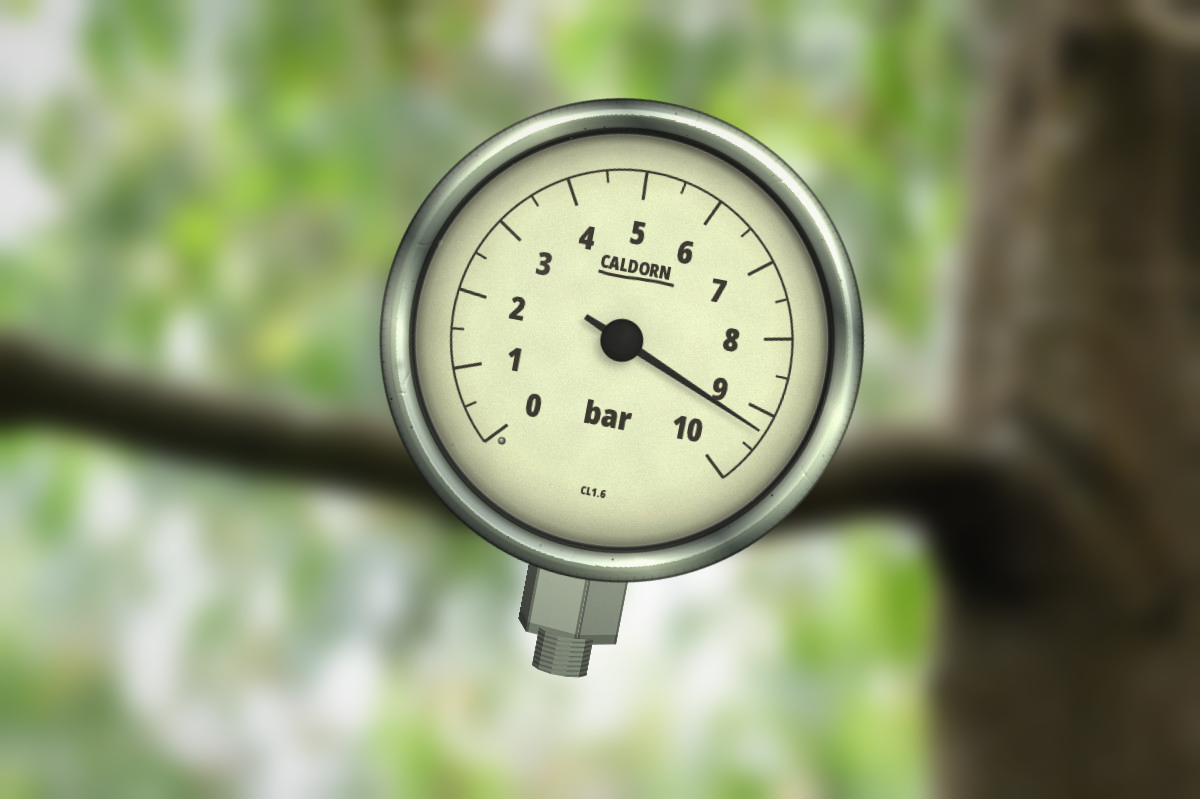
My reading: 9.25
